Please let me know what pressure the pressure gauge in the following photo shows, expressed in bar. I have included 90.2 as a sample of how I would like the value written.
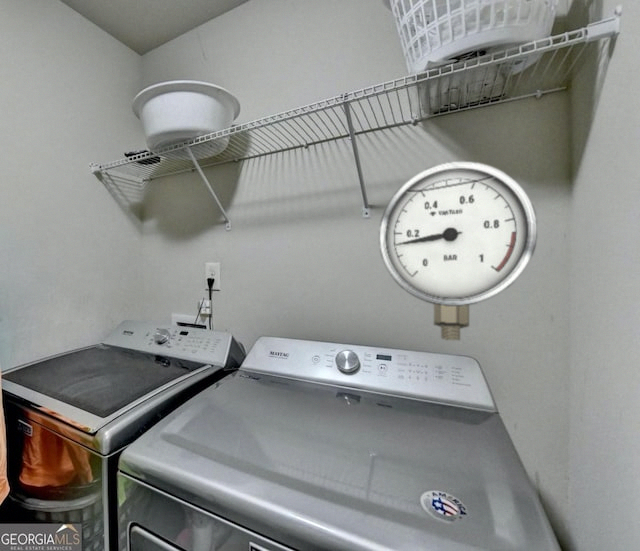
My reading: 0.15
